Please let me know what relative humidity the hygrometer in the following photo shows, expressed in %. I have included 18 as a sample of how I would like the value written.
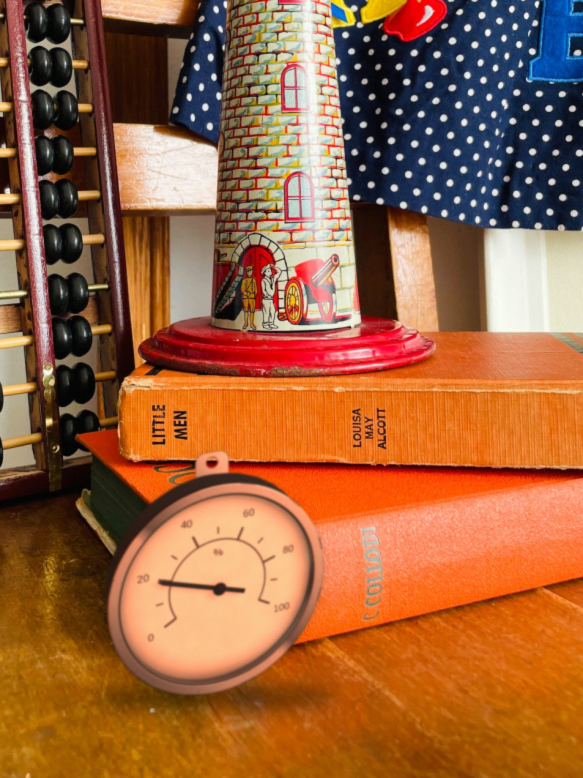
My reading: 20
